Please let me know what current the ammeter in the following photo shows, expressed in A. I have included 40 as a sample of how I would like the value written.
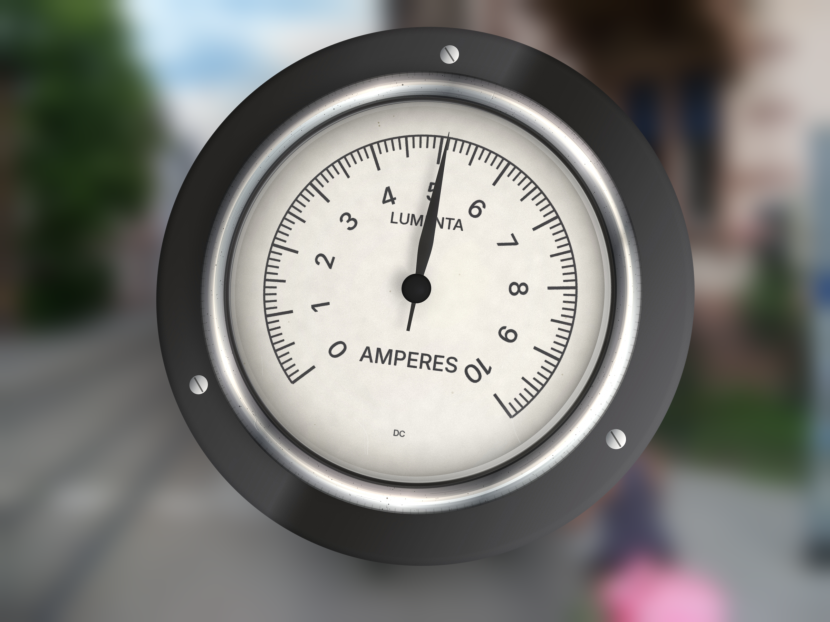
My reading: 5.1
